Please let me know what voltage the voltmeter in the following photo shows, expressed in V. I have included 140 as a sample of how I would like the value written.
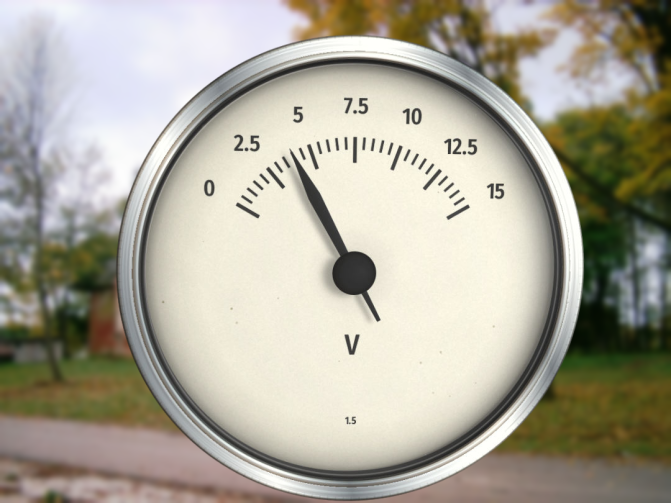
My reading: 4
